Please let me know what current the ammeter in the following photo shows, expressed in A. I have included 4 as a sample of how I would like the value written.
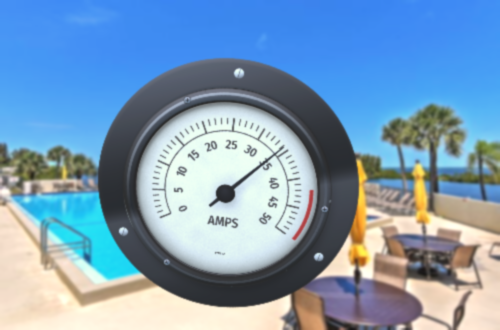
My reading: 34
